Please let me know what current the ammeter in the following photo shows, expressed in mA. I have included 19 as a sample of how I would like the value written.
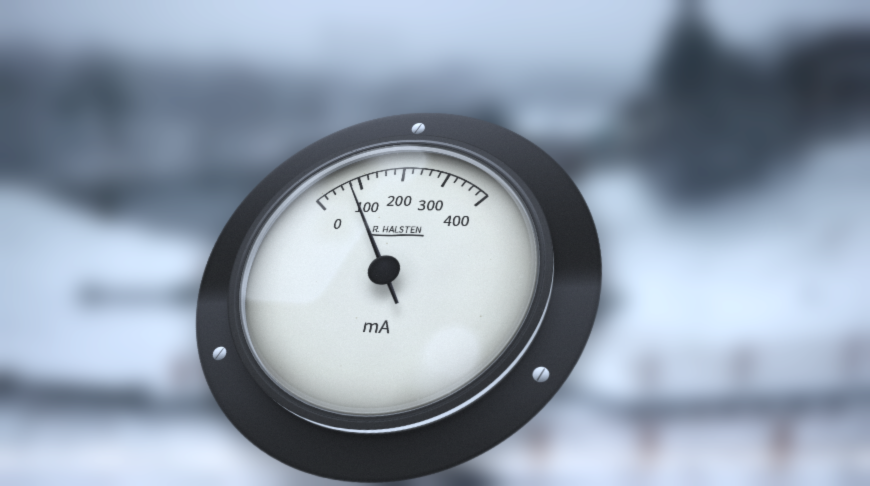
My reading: 80
